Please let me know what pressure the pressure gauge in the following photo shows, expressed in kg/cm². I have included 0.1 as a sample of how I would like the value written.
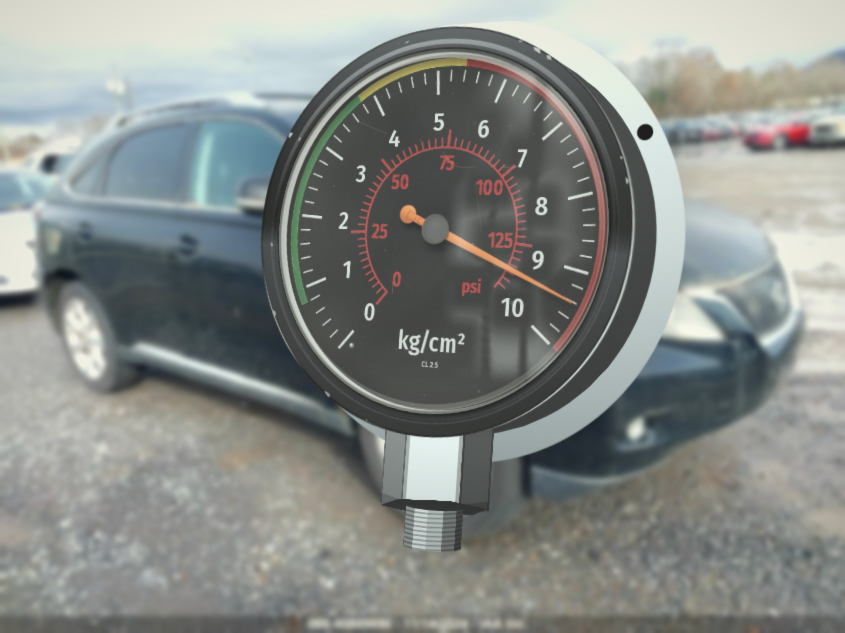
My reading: 9.4
